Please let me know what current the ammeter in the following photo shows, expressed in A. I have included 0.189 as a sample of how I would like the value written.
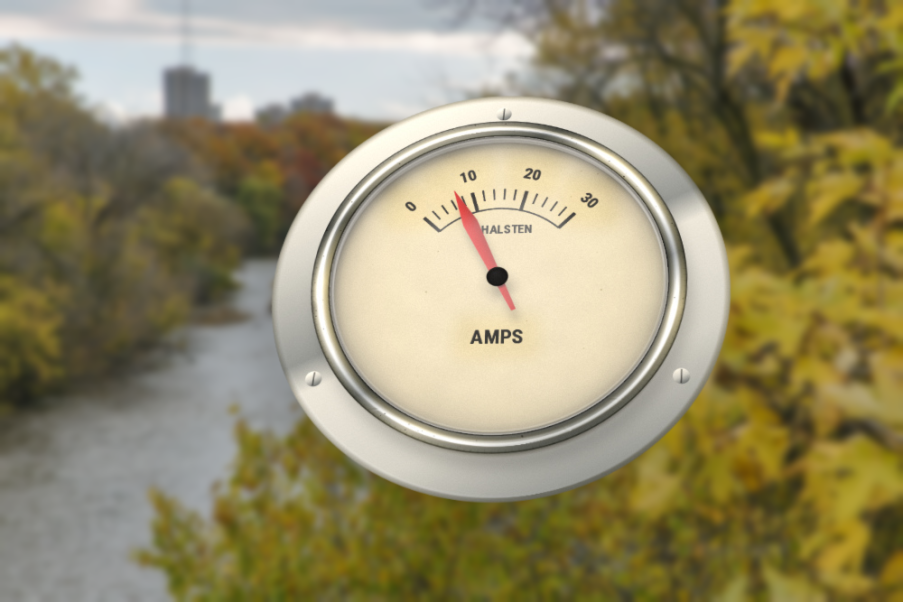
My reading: 7
